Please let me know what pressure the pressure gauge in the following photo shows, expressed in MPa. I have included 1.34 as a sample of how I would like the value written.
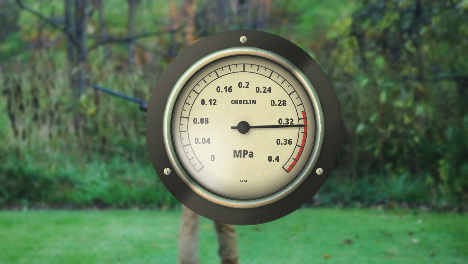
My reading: 0.33
